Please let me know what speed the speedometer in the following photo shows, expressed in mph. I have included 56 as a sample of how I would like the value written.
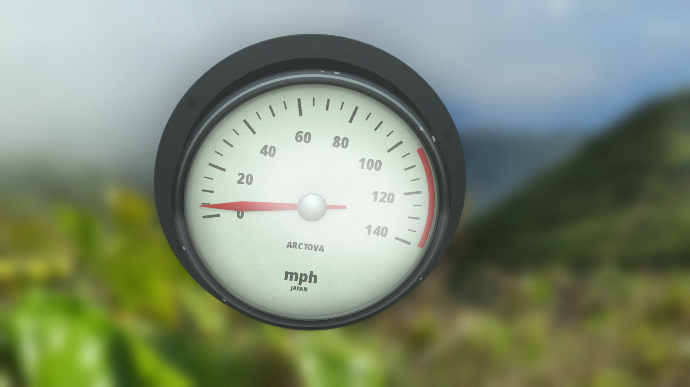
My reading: 5
